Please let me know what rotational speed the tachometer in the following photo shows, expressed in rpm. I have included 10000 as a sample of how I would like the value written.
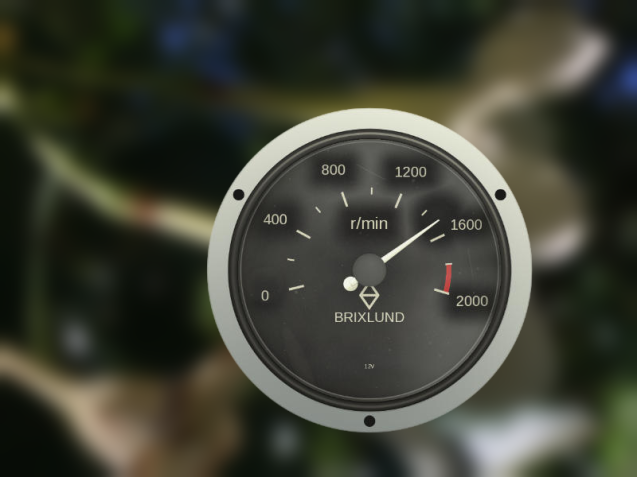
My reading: 1500
